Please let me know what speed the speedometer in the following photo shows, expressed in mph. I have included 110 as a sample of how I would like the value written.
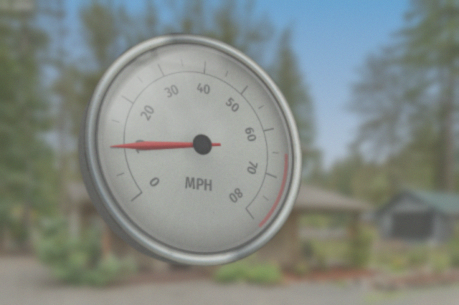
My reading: 10
